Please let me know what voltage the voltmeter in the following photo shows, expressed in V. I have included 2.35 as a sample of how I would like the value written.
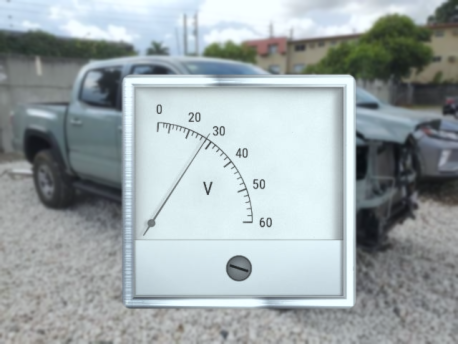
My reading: 28
